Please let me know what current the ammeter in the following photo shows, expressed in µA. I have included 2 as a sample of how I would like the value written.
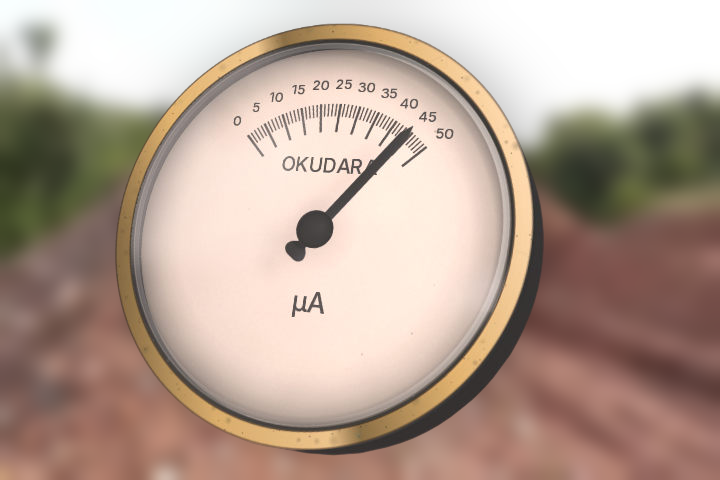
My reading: 45
